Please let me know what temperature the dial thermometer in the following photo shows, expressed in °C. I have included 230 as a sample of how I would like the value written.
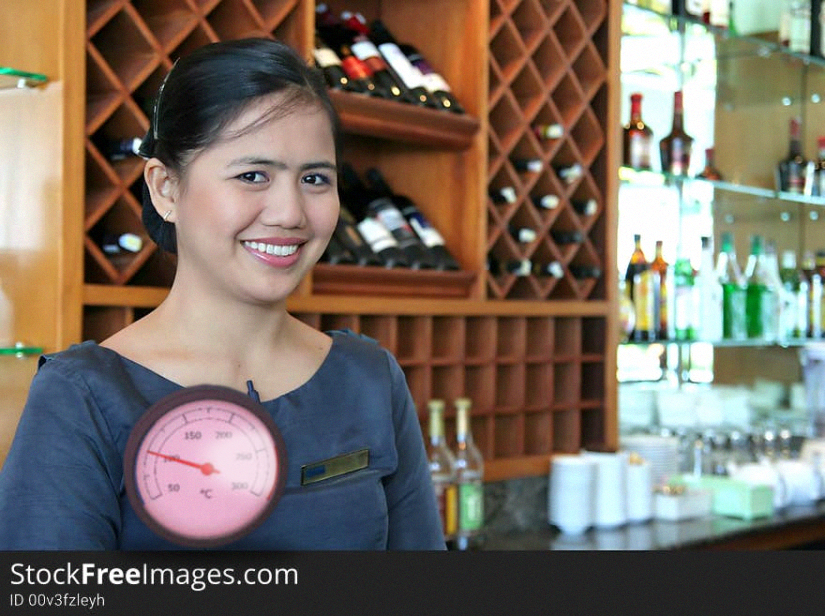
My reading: 100
